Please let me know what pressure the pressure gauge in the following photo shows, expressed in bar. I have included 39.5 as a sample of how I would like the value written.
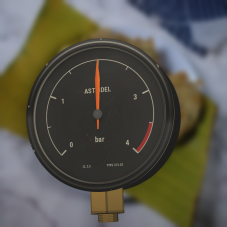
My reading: 2
